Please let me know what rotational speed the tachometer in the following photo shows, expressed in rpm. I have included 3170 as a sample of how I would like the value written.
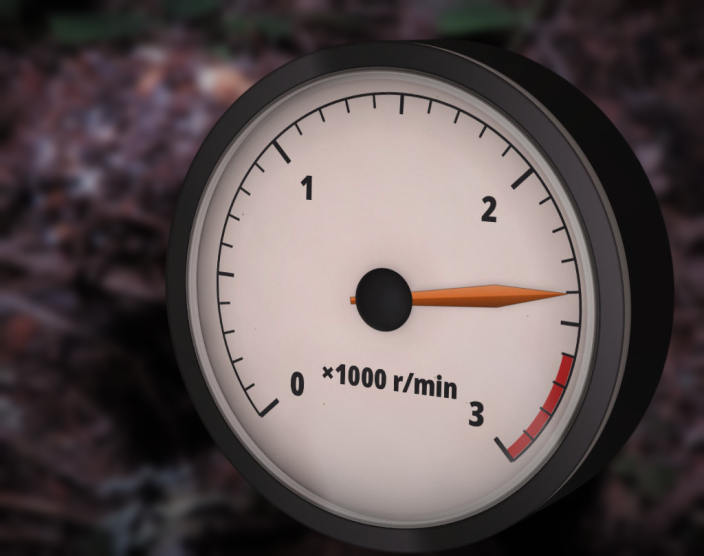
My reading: 2400
